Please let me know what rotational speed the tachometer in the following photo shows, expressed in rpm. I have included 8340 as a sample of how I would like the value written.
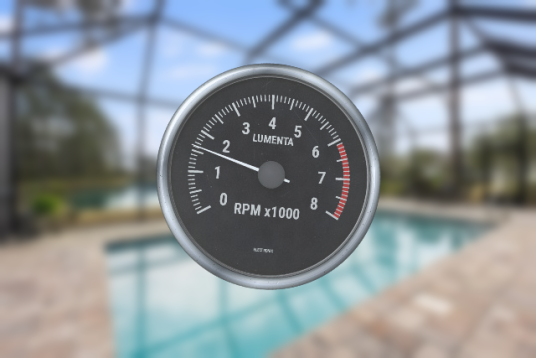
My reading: 1600
